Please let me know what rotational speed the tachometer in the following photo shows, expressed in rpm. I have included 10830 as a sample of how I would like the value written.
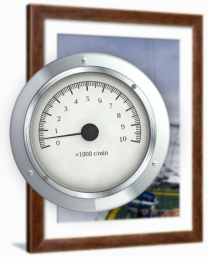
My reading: 500
